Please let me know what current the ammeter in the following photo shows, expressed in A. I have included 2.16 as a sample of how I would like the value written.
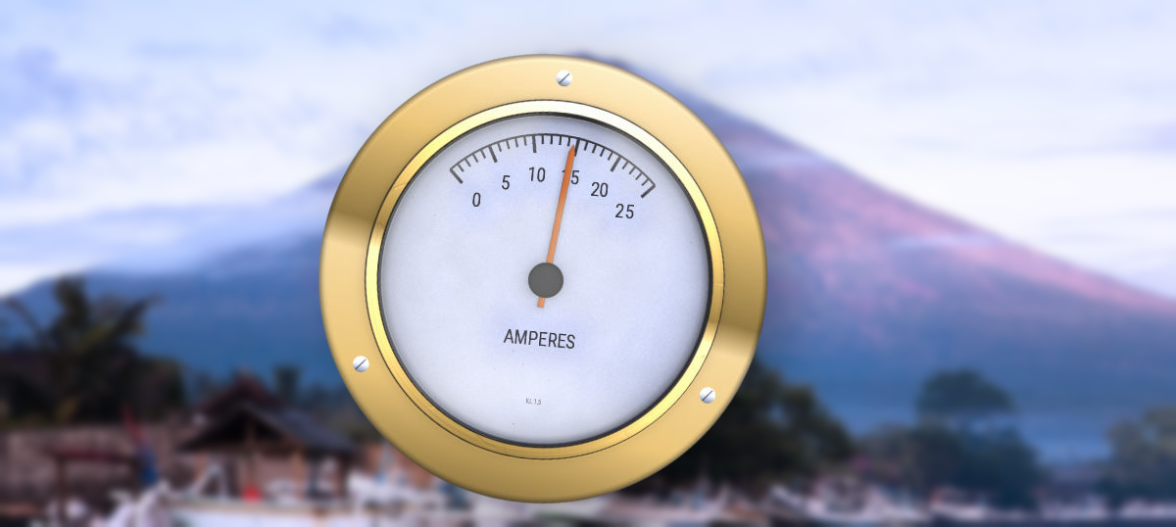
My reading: 14.5
